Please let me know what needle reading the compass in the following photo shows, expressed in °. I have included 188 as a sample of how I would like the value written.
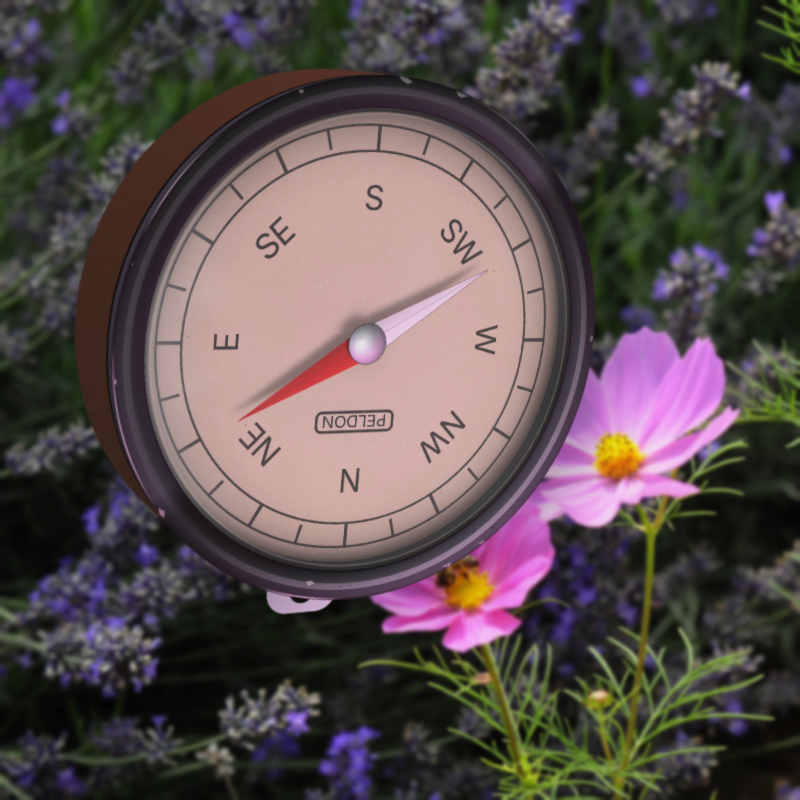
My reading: 60
